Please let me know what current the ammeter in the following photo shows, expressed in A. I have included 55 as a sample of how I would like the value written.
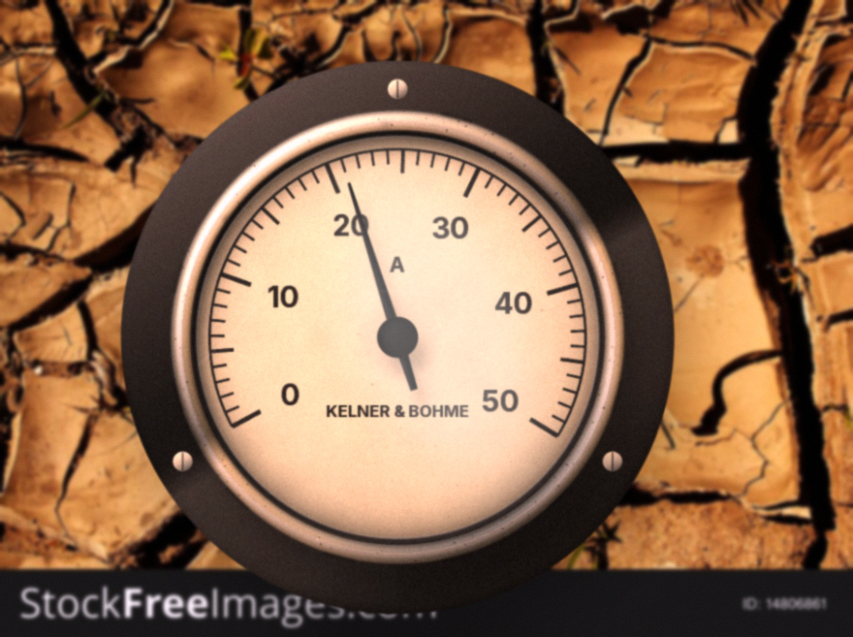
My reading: 21
